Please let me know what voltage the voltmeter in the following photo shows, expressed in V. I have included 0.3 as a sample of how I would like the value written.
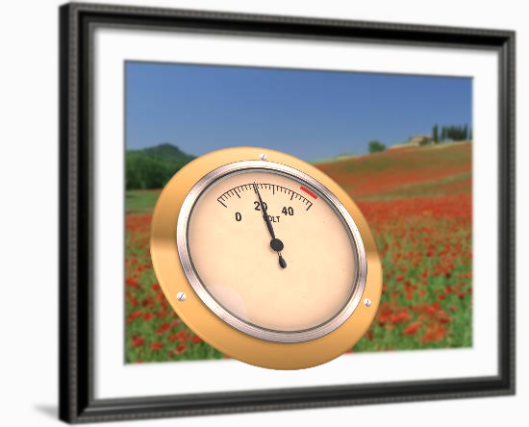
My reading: 20
